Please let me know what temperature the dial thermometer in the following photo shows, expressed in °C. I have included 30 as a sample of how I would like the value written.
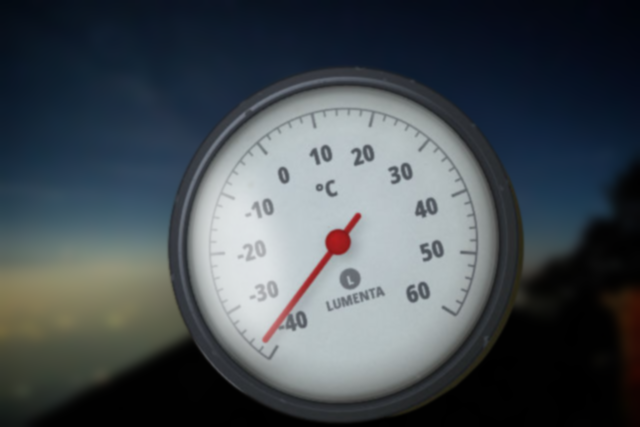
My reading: -38
